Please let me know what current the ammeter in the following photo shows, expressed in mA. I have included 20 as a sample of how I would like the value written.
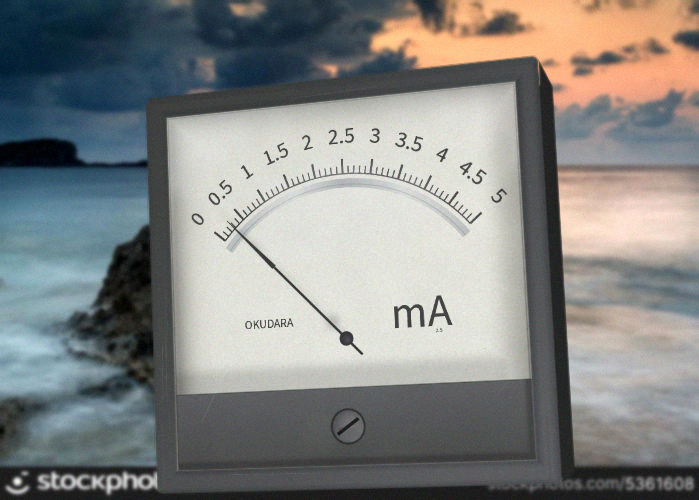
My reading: 0.3
